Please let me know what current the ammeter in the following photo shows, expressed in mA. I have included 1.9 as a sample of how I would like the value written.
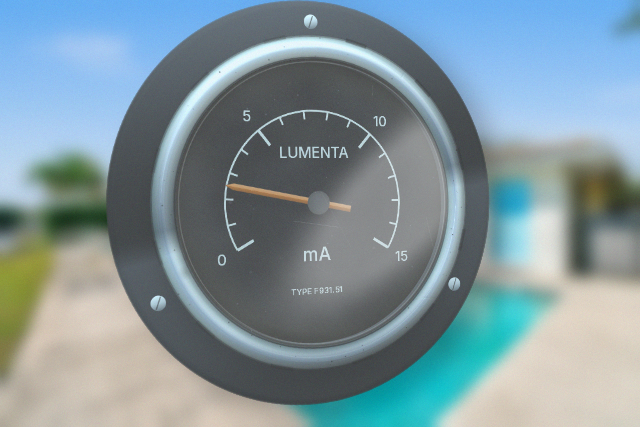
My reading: 2.5
